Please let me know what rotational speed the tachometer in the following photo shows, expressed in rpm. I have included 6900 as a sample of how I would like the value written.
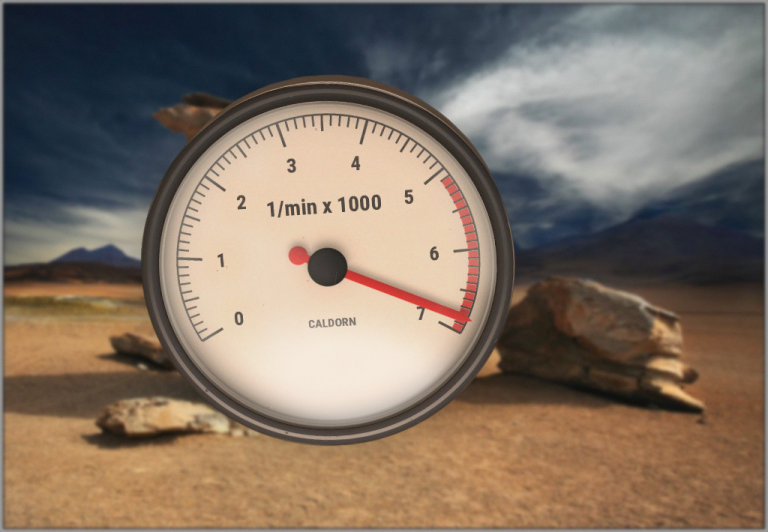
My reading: 6800
